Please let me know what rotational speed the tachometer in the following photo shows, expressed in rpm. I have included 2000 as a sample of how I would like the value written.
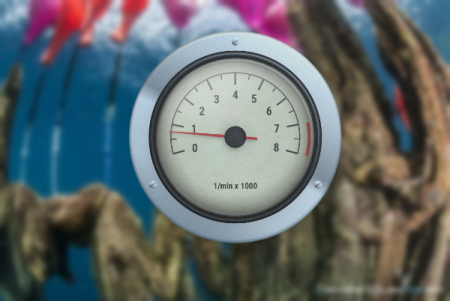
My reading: 750
